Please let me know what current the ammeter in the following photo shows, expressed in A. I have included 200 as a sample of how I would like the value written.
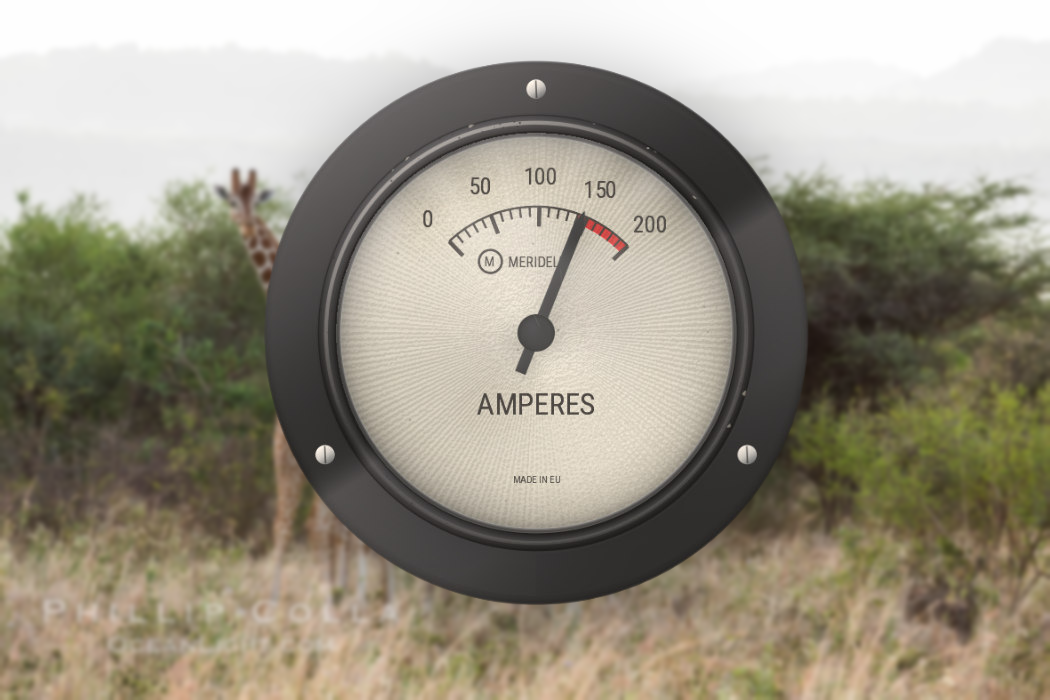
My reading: 145
